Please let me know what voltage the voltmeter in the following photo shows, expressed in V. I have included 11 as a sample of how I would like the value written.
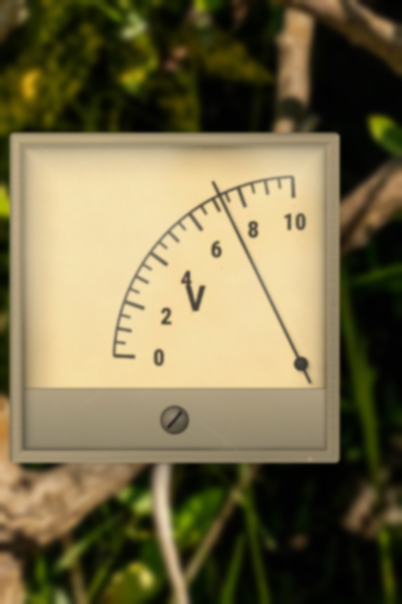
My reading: 7.25
